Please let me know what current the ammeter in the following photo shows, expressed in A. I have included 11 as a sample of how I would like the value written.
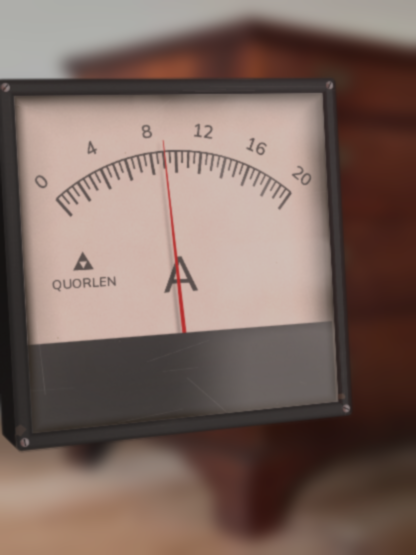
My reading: 9
